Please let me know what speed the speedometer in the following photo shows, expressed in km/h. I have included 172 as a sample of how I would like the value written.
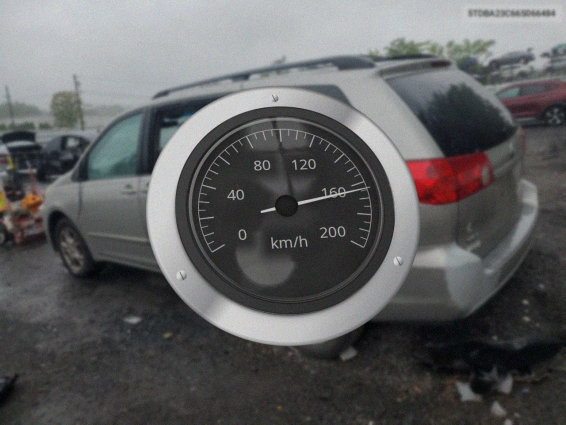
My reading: 165
